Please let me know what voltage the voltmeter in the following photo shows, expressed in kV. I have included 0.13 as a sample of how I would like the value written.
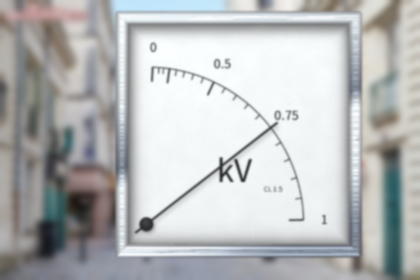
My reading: 0.75
